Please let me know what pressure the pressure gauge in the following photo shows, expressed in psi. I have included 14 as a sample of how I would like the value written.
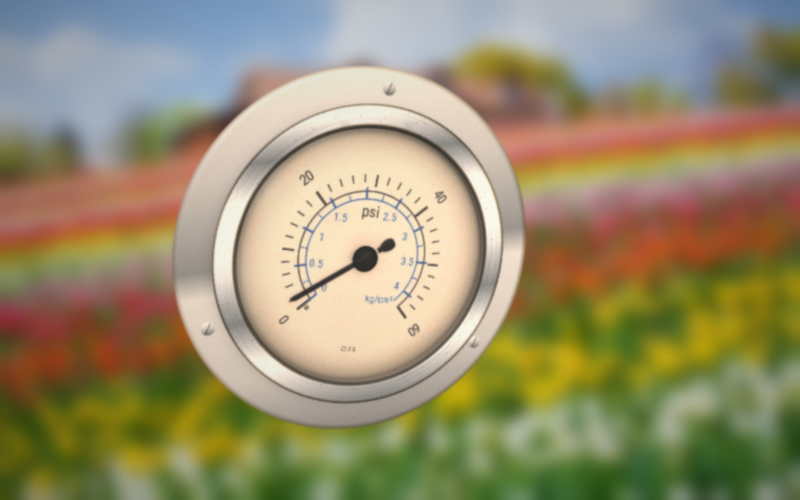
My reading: 2
